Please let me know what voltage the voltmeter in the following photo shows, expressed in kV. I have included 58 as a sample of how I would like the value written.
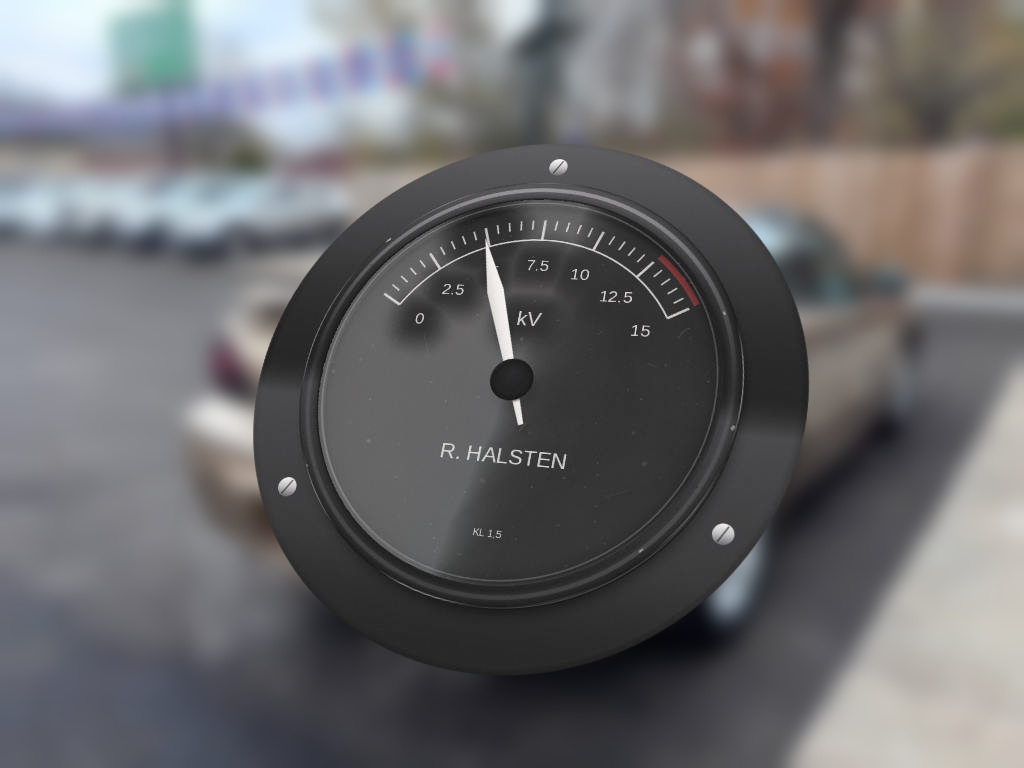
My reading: 5
